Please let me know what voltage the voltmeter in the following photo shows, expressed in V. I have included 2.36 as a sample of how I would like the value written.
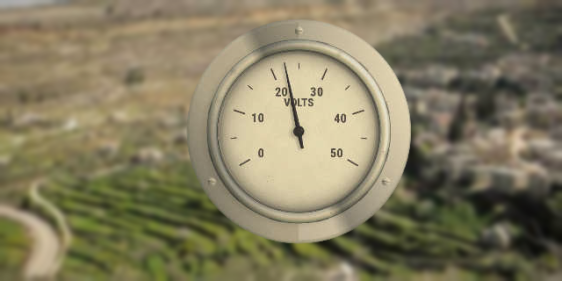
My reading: 22.5
